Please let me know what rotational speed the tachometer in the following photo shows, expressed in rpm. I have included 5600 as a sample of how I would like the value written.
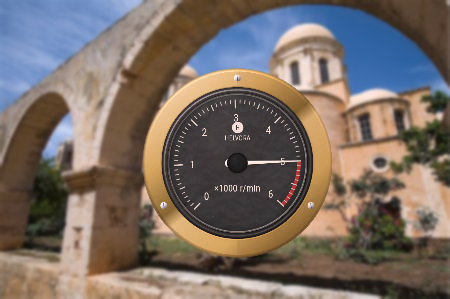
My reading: 5000
